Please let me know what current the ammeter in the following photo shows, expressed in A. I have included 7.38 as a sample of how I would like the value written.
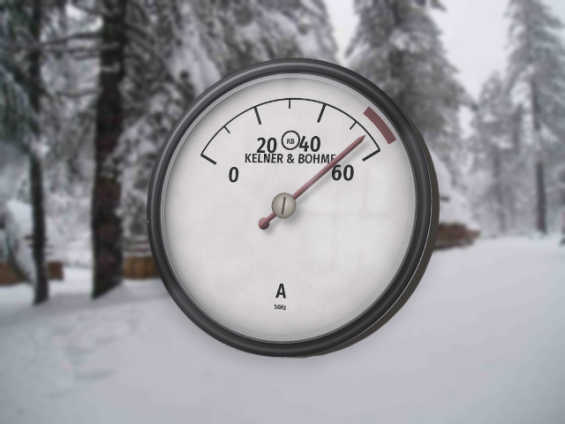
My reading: 55
